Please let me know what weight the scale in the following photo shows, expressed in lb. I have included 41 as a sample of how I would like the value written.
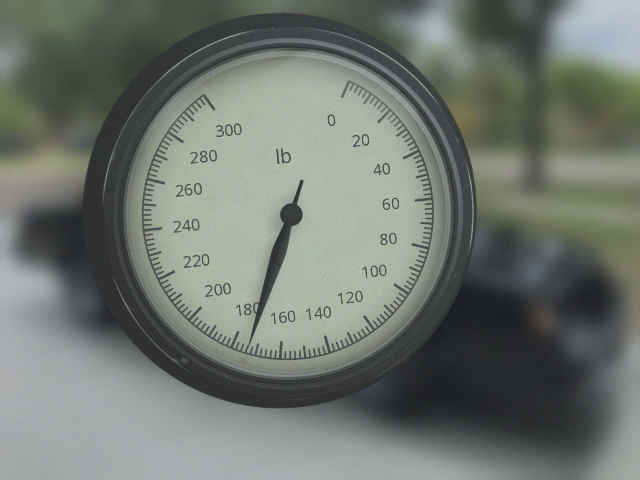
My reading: 174
